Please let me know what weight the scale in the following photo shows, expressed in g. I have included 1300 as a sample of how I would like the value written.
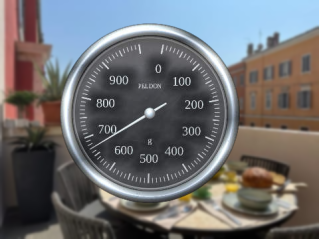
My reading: 670
